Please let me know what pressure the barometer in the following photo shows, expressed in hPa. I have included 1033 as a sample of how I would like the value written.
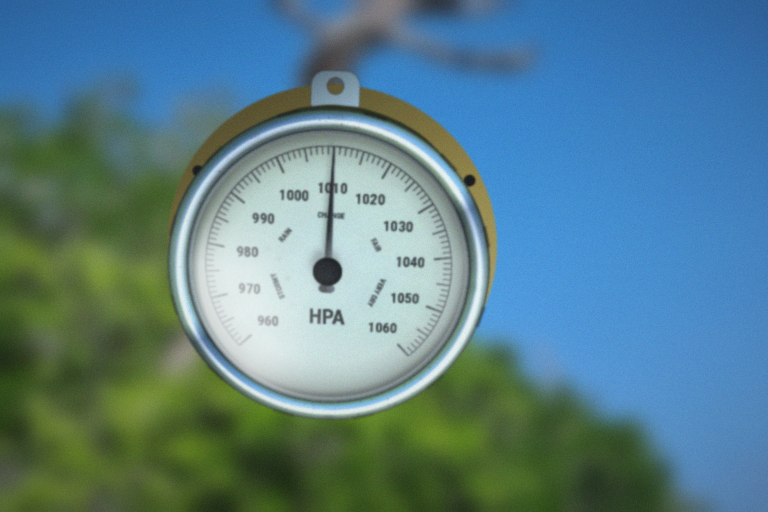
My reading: 1010
